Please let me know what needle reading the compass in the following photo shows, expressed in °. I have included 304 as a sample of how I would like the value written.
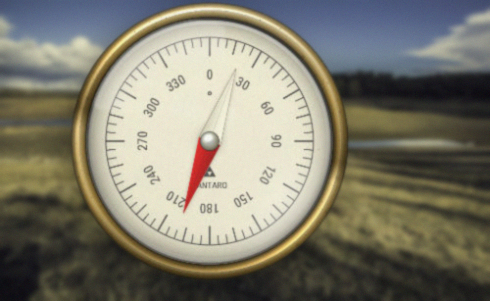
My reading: 200
